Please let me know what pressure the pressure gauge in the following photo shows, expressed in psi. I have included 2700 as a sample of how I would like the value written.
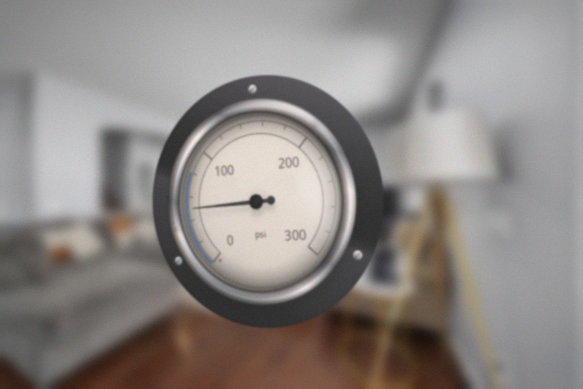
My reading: 50
